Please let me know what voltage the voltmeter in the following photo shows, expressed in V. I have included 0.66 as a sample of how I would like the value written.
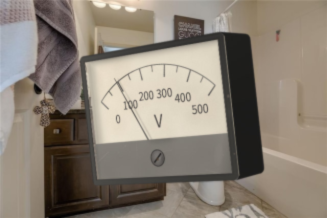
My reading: 100
